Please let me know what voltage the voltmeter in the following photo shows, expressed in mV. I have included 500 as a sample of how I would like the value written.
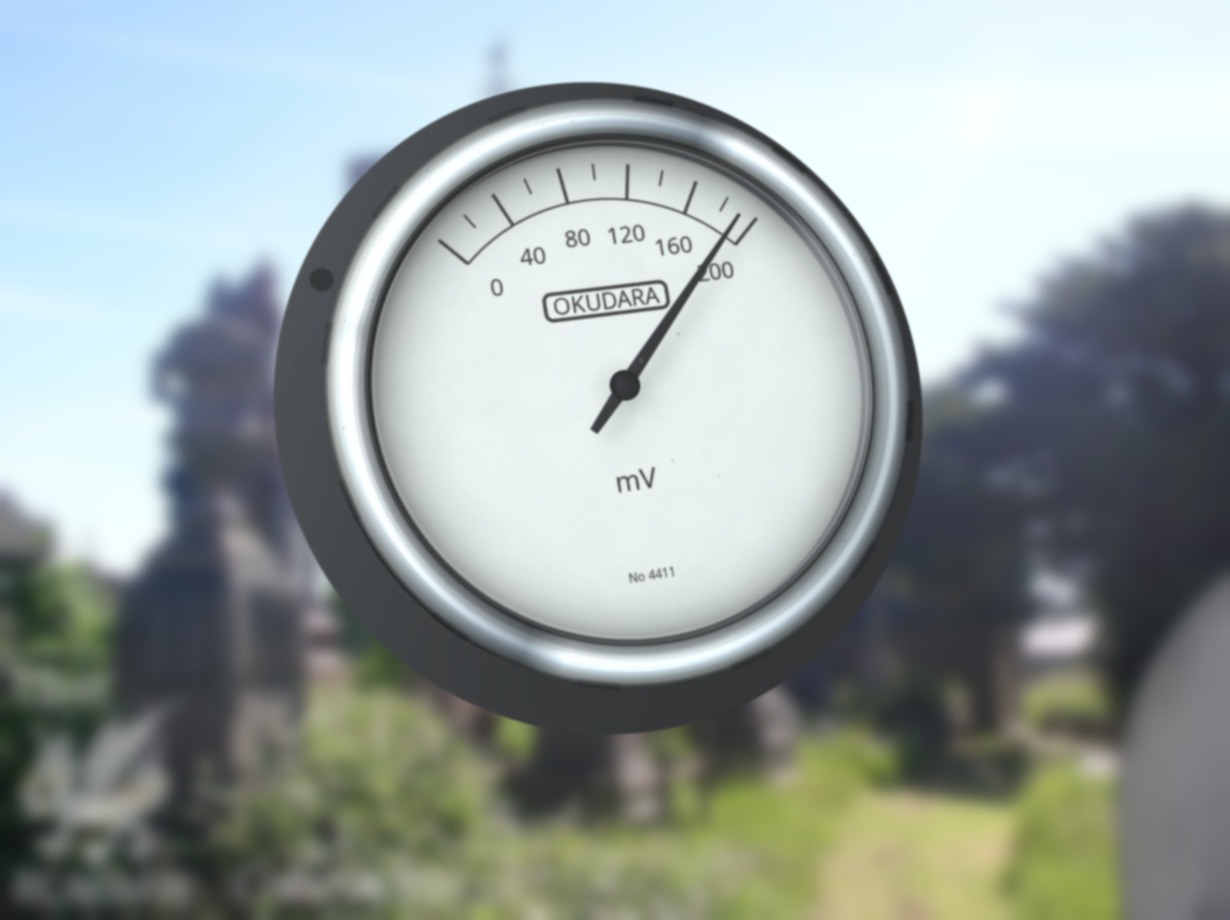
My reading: 190
